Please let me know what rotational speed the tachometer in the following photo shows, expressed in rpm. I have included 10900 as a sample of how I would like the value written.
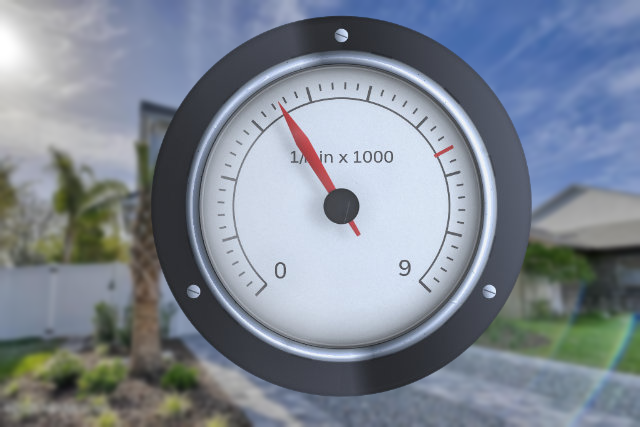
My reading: 3500
